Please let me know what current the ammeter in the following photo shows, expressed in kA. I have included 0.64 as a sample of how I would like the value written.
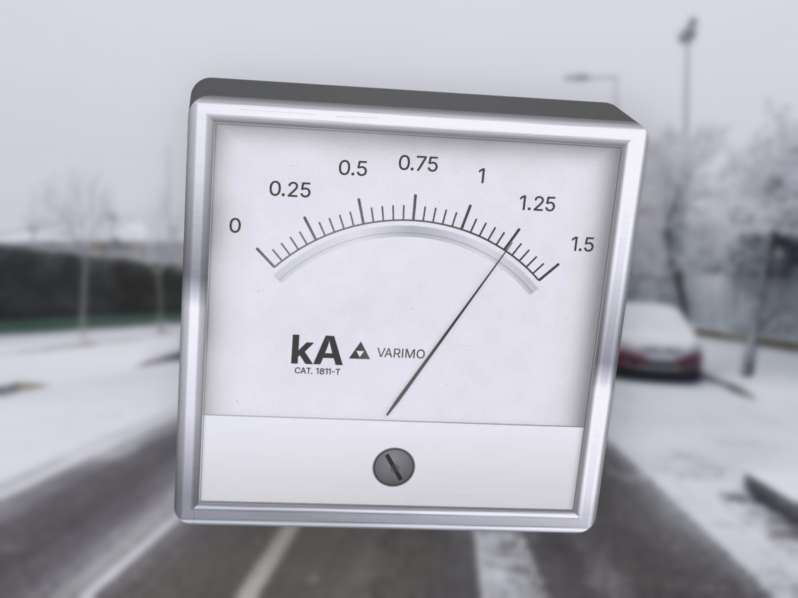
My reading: 1.25
